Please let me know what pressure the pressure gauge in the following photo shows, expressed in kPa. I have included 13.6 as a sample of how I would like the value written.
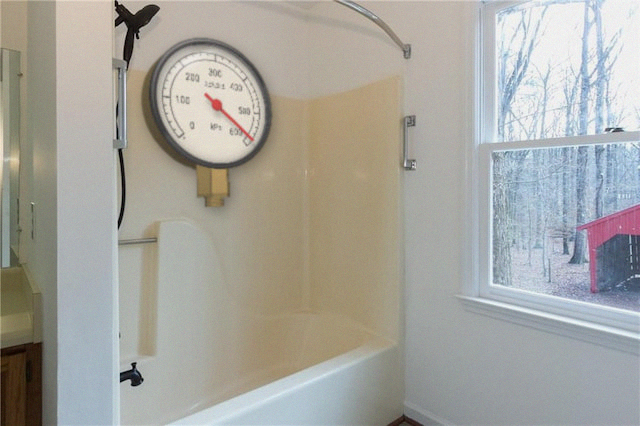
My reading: 580
